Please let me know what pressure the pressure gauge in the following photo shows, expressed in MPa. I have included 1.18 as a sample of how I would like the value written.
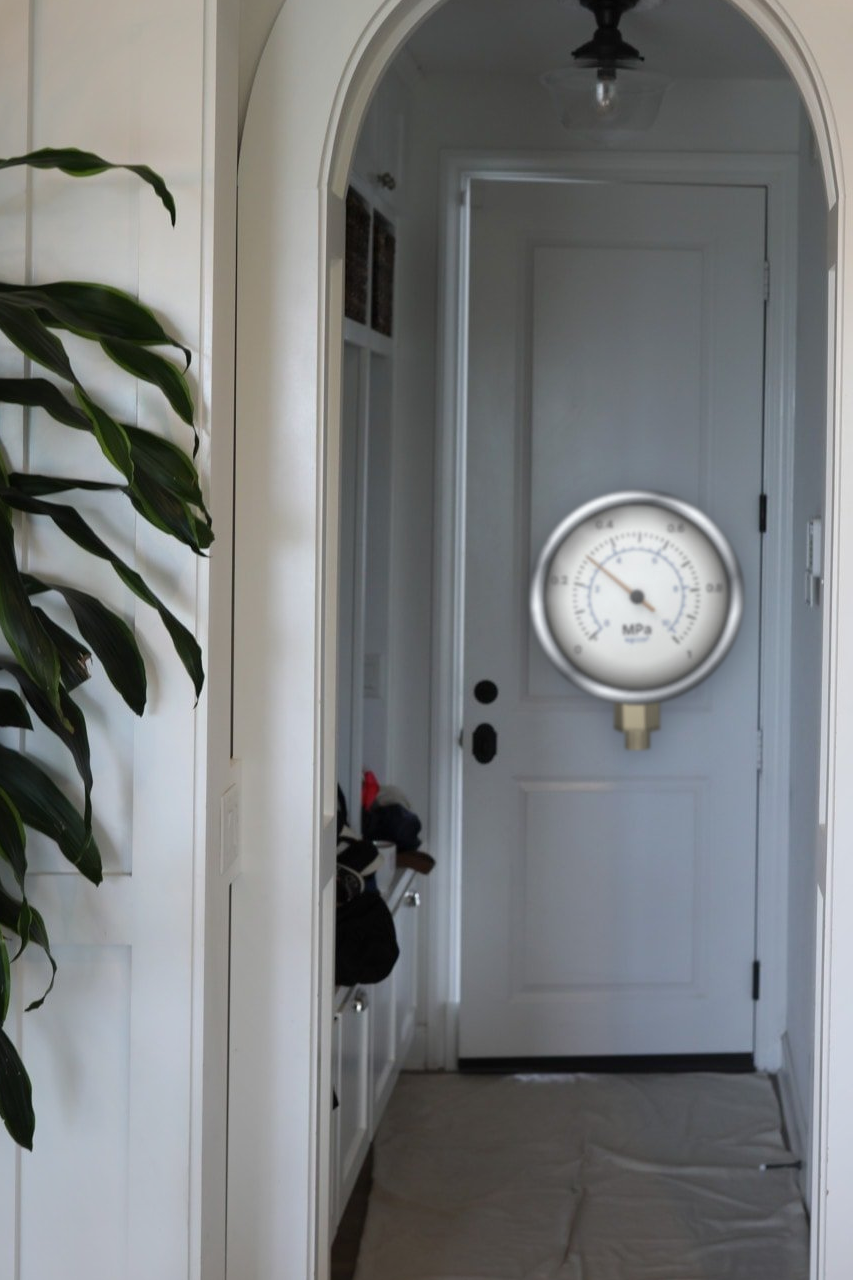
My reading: 0.3
